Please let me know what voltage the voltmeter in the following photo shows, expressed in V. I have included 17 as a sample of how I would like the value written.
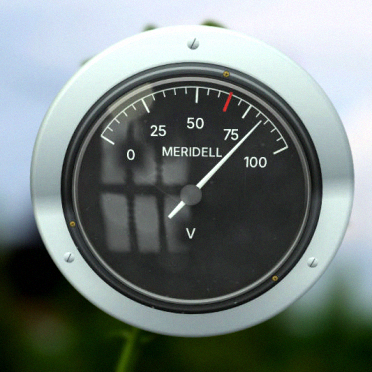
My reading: 82.5
